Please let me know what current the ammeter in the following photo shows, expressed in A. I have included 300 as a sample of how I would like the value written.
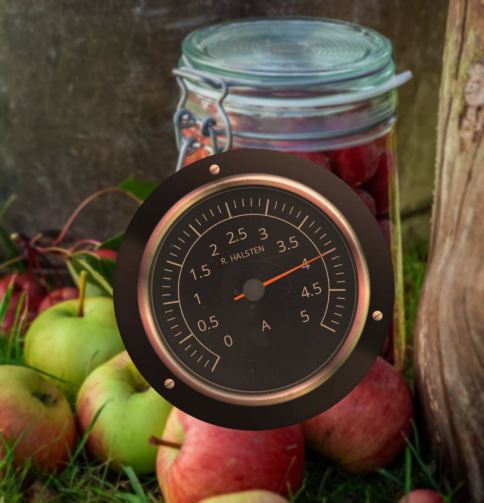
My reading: 4
